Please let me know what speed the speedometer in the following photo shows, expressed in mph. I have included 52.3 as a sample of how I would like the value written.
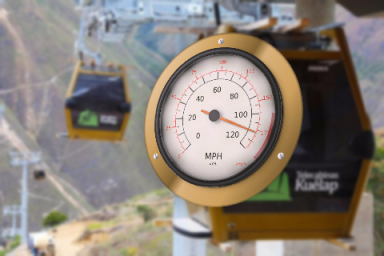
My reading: 110
